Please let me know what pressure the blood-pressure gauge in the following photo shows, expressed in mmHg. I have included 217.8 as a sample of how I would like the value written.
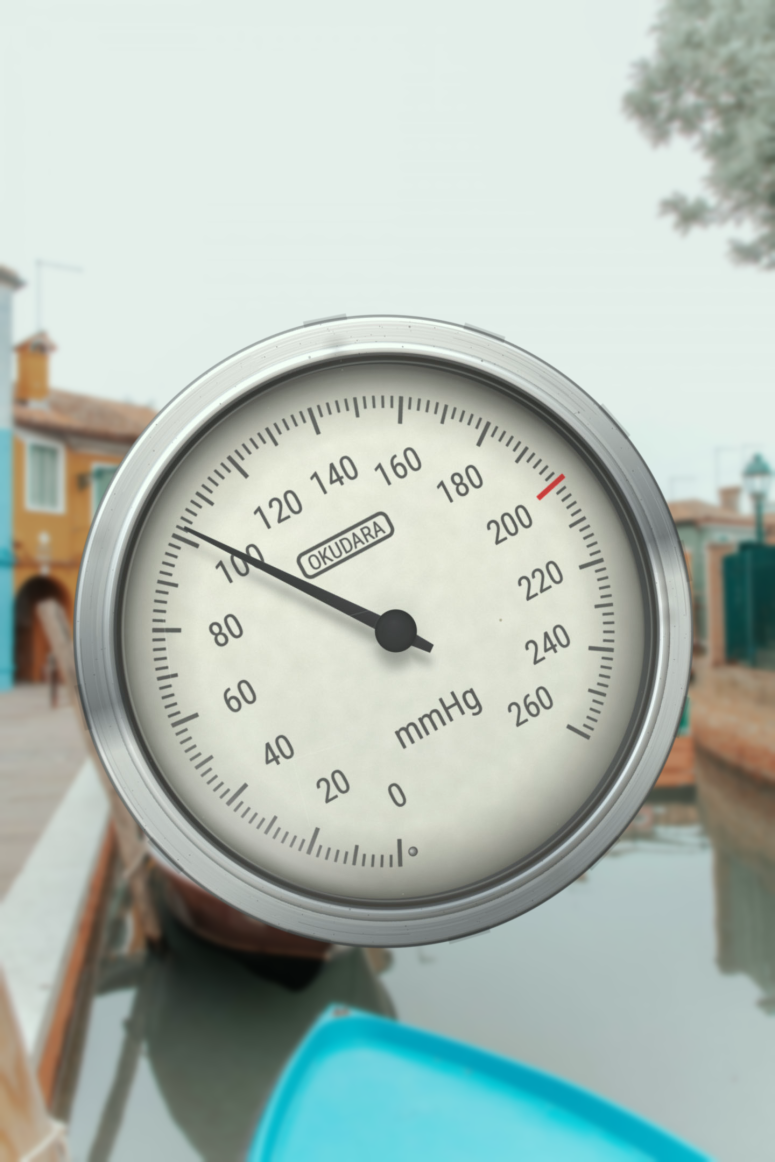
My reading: 102
